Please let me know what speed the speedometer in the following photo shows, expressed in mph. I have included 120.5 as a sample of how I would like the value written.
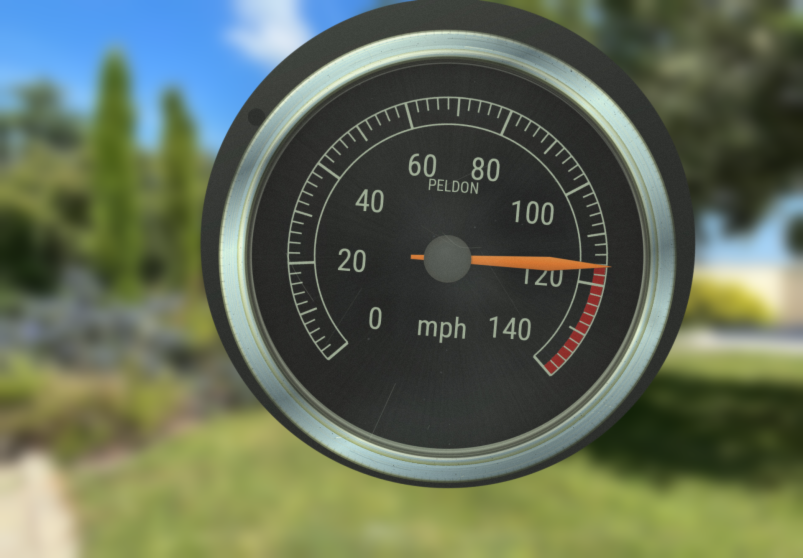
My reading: 116
